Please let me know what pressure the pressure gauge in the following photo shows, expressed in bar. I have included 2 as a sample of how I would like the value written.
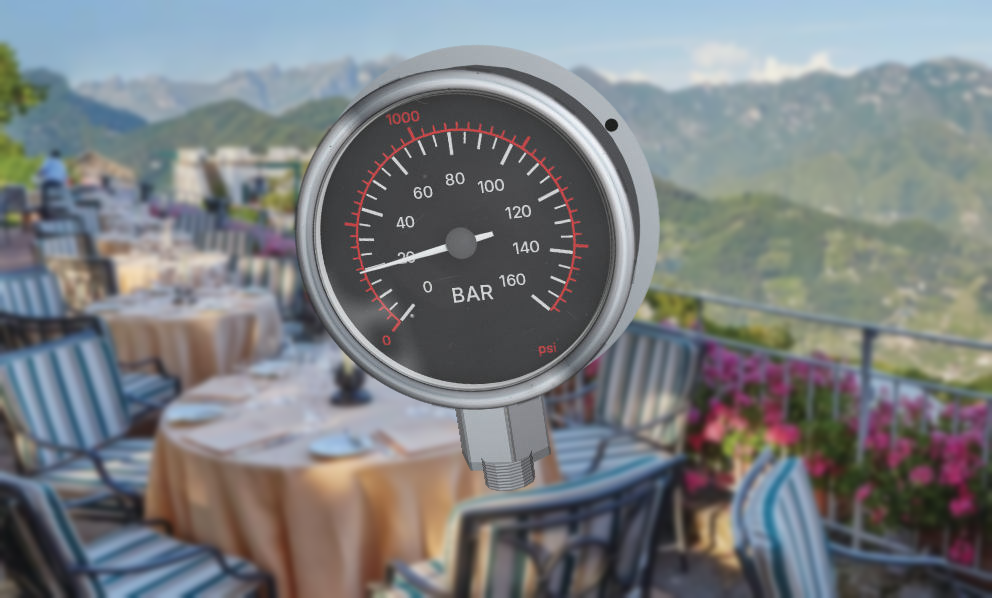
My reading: 20
